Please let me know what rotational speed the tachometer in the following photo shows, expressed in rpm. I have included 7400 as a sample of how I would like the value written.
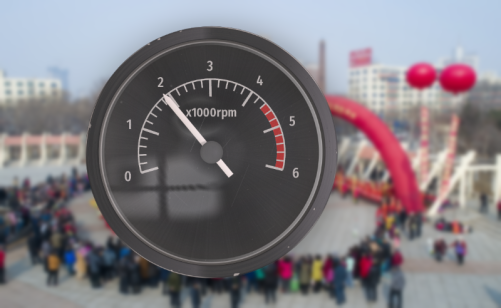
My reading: 1900
